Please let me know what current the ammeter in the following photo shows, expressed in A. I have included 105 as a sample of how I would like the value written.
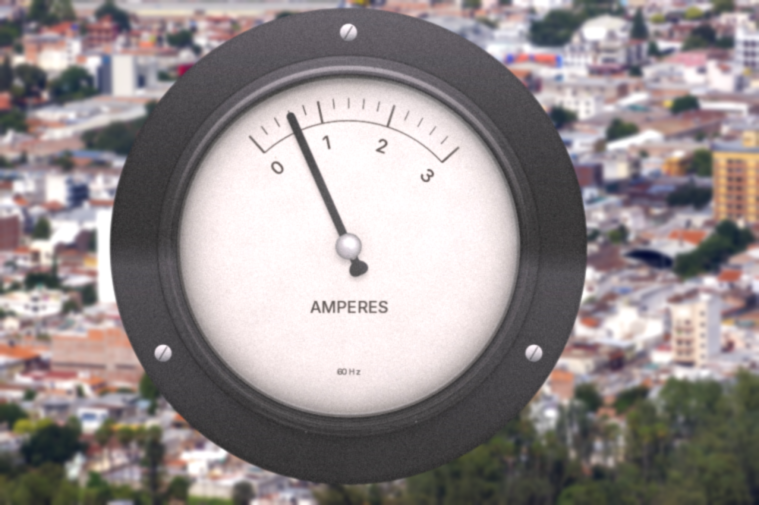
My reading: 0.6
